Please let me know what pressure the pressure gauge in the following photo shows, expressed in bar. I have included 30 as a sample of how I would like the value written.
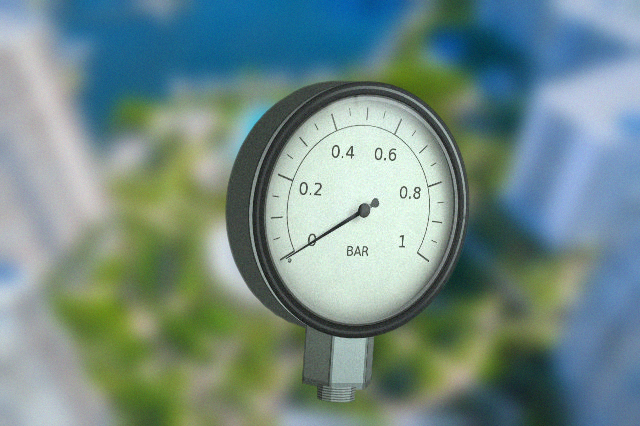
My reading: 0
